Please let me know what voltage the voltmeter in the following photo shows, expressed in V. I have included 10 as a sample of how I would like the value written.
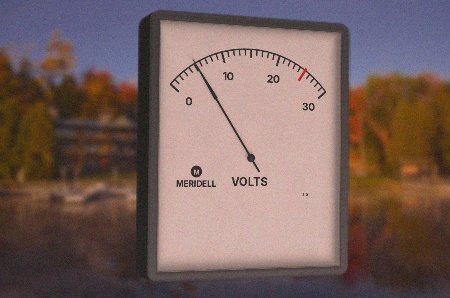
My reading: 5
